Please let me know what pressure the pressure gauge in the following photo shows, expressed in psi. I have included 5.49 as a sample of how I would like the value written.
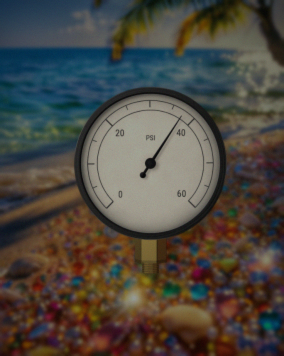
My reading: 37.5
